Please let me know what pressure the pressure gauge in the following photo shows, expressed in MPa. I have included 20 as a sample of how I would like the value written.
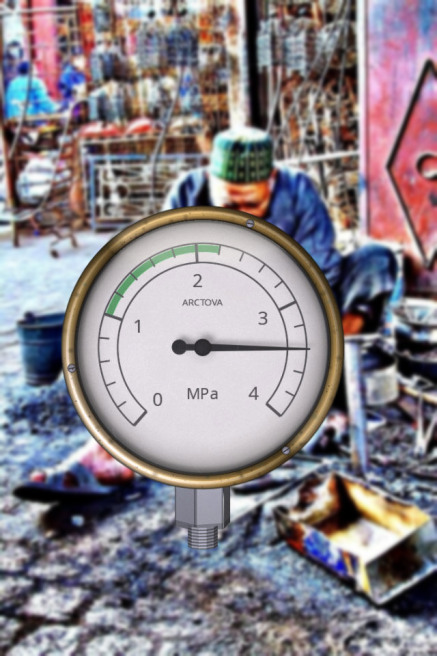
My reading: 3.4
